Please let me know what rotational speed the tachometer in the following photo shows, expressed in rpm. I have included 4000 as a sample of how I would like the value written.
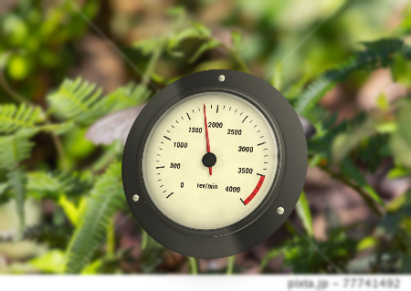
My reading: 1800
